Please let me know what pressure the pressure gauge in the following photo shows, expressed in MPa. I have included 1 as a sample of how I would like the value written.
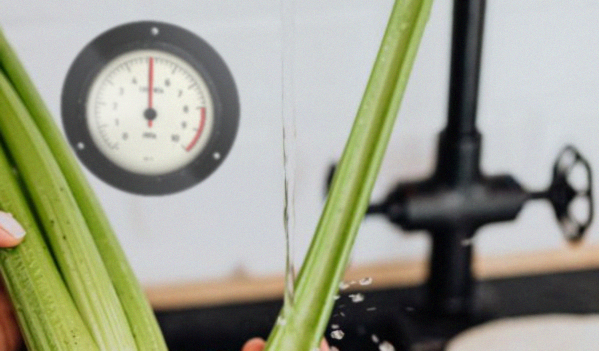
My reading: 5
